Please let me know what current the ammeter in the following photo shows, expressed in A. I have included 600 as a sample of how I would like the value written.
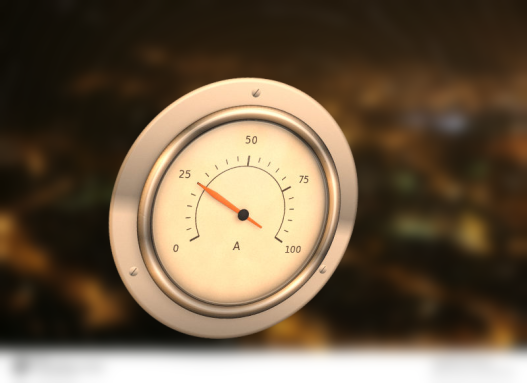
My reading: 25
